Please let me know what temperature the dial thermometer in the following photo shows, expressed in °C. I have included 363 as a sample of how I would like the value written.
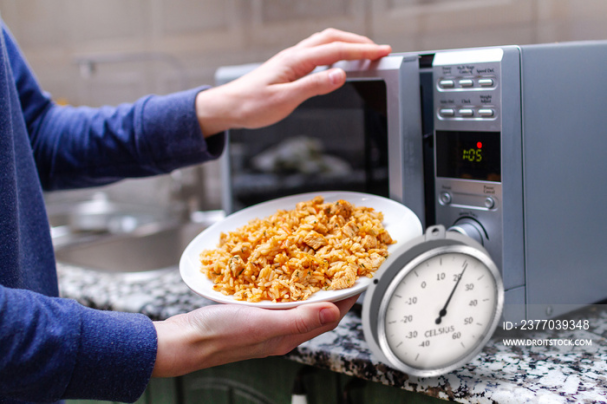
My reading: 20
